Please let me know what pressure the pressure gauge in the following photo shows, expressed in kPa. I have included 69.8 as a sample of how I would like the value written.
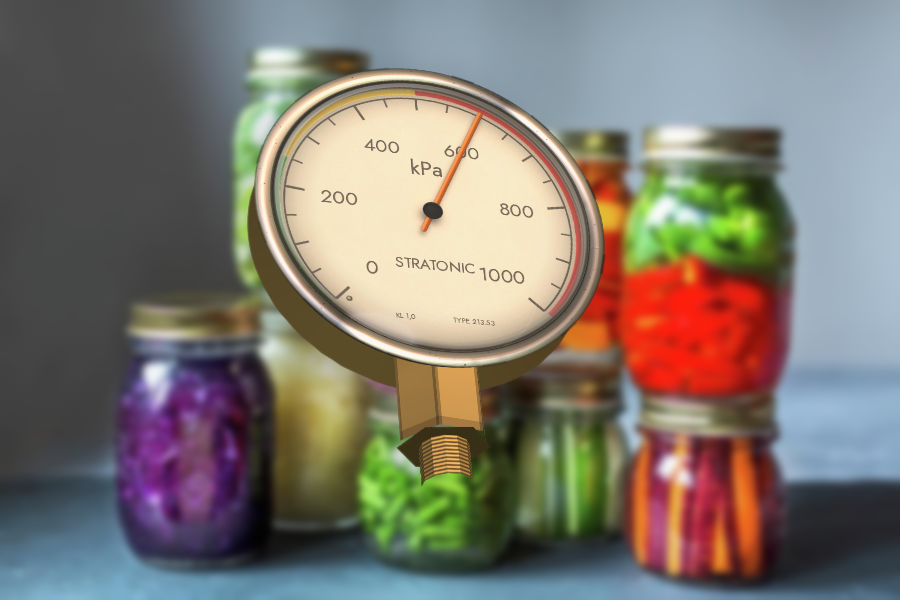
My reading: 600
